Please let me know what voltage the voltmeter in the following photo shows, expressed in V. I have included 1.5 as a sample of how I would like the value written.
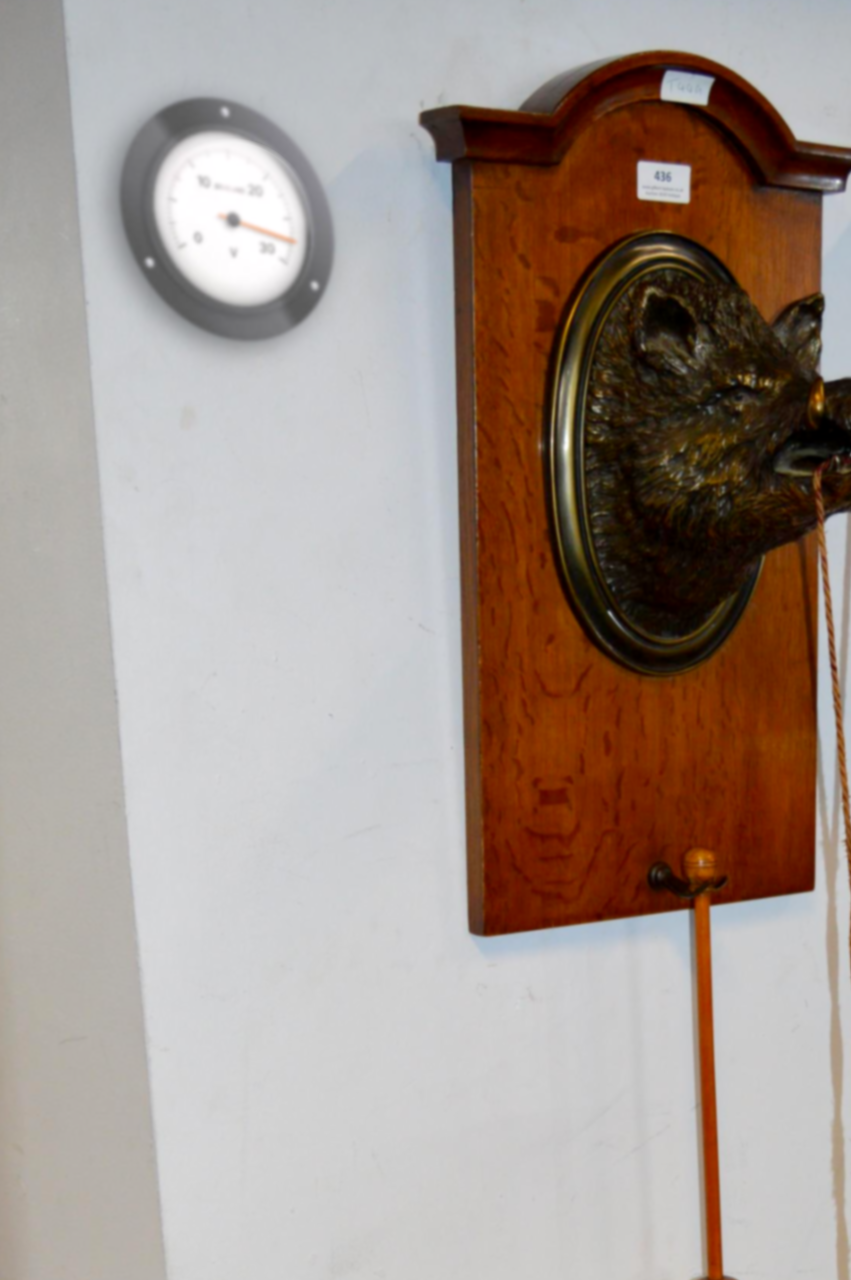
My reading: 27.5
